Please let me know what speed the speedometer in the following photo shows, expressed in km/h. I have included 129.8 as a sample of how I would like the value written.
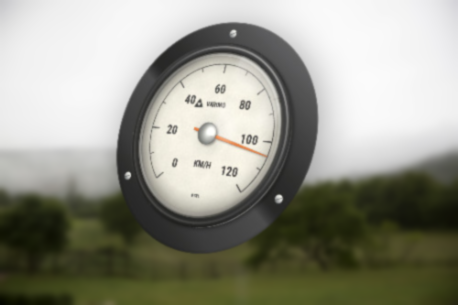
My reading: 105
